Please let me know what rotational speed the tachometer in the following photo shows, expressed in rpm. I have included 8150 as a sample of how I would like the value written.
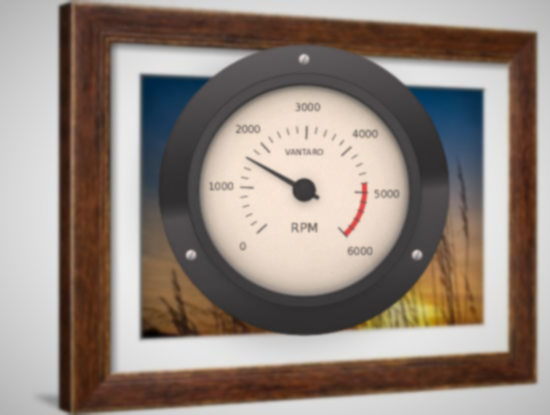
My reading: 1600
